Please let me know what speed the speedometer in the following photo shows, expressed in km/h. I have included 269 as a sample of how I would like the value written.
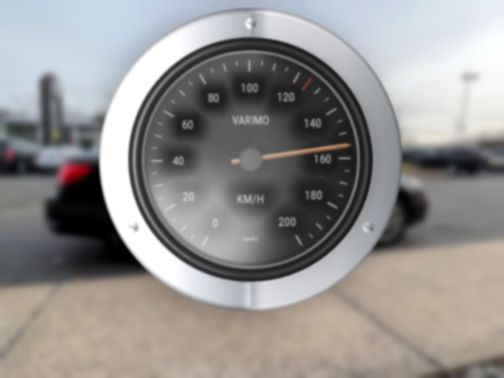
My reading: 155
